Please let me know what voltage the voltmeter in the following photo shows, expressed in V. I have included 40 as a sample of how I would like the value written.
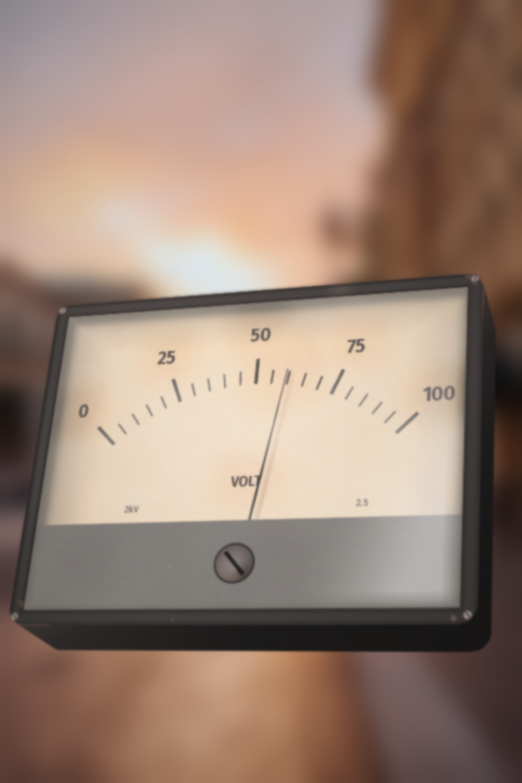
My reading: 60
